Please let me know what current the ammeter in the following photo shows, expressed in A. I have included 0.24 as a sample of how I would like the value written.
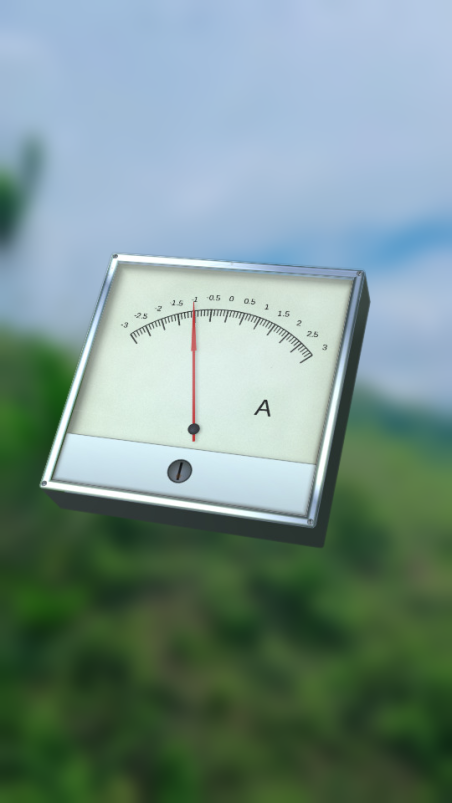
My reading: -1
